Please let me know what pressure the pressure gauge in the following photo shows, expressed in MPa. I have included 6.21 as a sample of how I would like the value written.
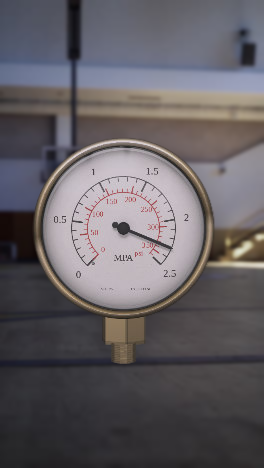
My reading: 2.3
